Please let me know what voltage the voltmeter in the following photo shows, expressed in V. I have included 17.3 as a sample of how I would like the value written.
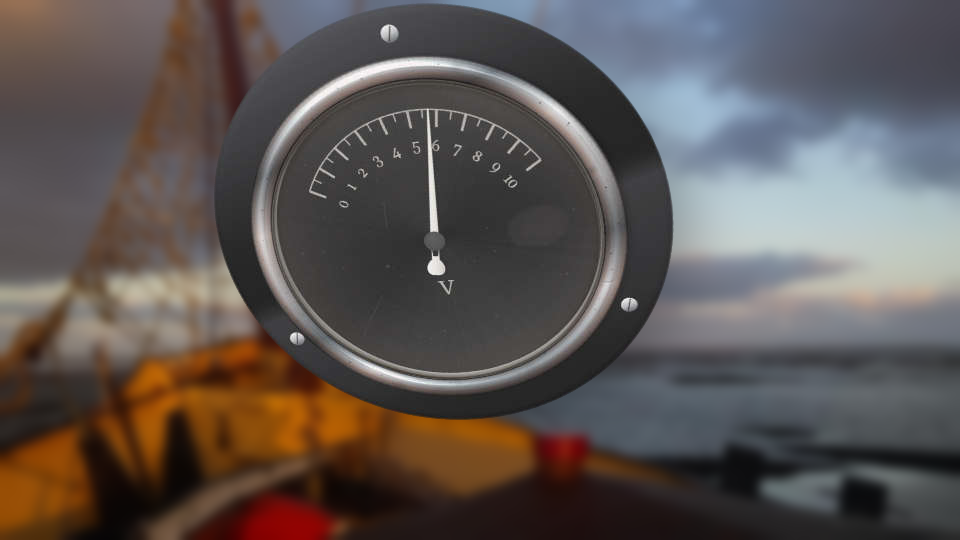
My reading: 5.75
